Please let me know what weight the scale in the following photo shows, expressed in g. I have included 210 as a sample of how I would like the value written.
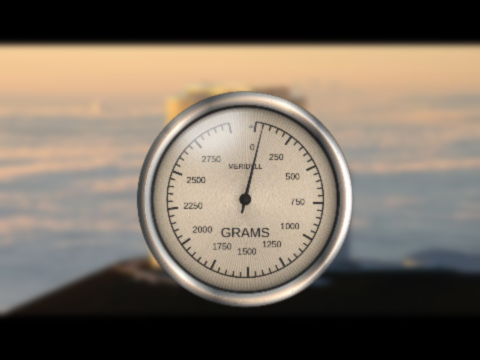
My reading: 50
